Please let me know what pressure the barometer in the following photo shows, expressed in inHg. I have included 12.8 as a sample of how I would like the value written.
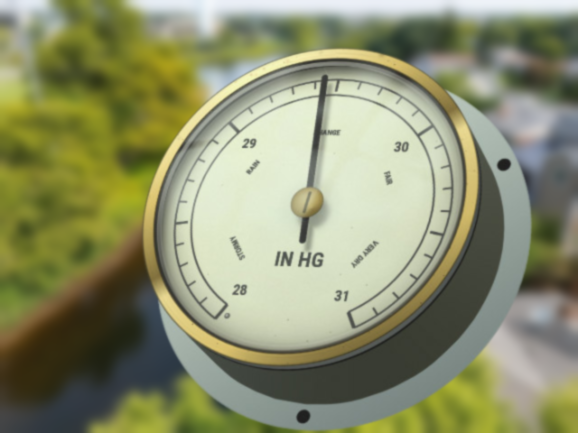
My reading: 29.45
